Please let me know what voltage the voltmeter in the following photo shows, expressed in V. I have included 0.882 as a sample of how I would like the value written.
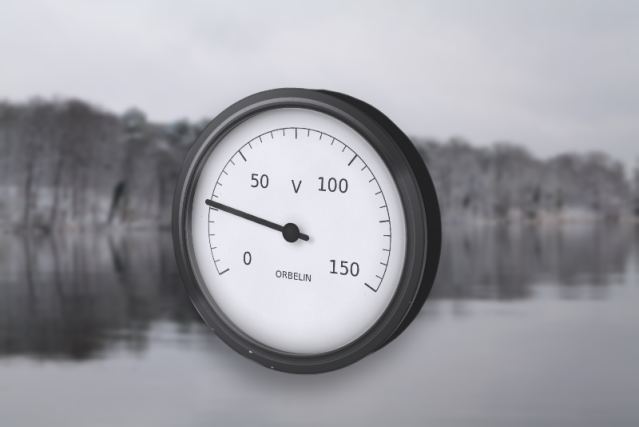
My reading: 27.5
